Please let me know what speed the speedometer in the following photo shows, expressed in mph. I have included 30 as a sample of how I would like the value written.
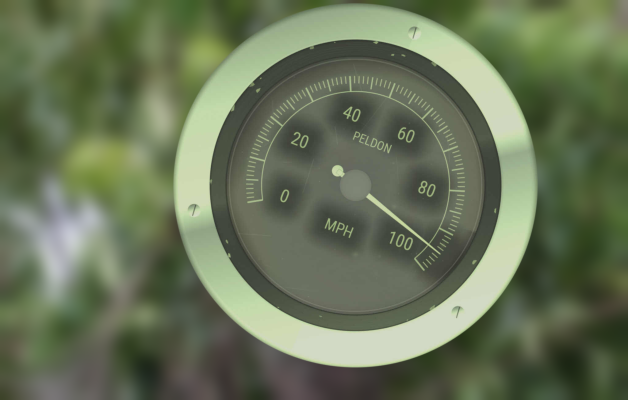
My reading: 95
